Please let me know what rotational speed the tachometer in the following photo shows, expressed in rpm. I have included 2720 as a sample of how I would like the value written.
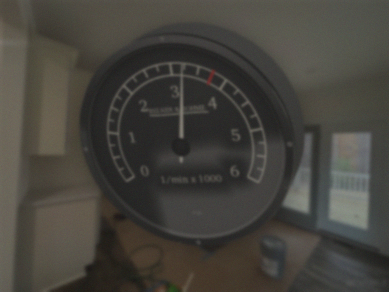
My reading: 3250
